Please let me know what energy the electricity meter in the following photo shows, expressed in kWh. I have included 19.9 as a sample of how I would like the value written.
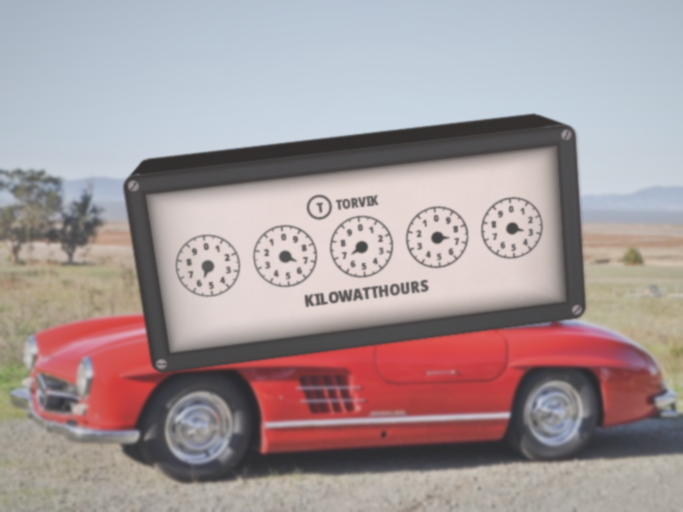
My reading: 56673
